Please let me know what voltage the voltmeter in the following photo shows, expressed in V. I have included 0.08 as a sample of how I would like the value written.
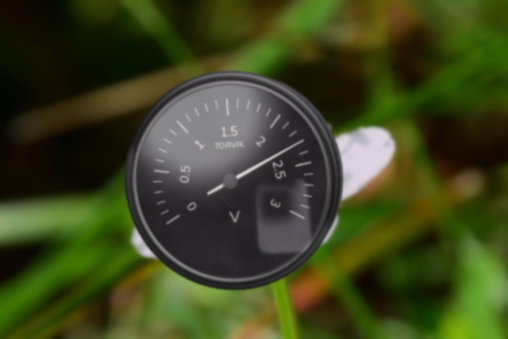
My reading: 2.3
